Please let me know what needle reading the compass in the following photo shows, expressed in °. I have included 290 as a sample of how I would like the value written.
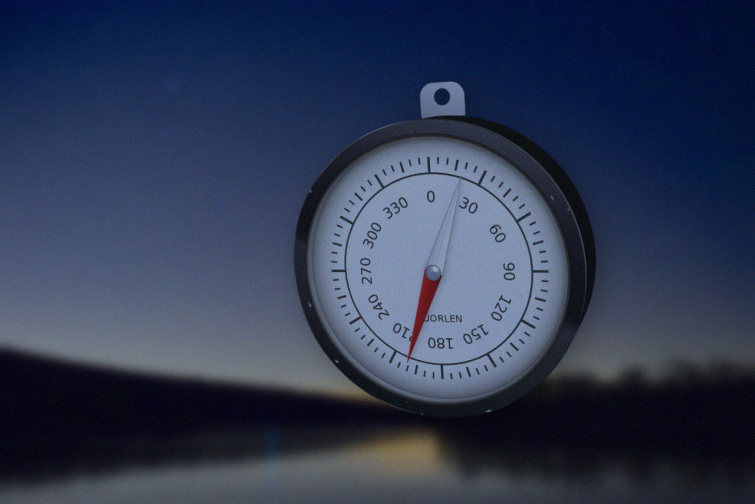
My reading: 200
